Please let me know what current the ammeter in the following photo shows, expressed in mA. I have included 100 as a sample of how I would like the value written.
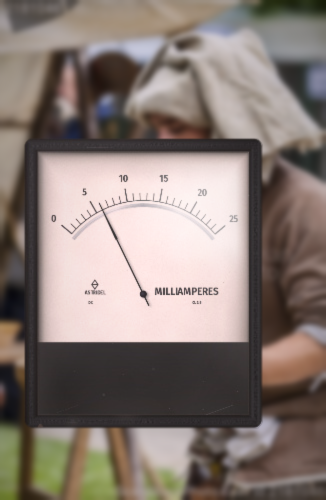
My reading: 6
